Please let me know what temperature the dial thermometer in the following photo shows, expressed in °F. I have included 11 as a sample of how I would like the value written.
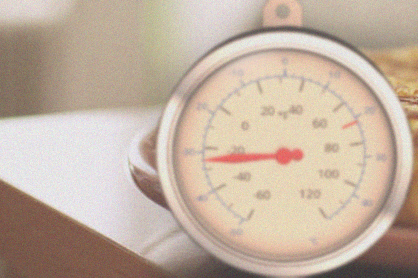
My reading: -25
